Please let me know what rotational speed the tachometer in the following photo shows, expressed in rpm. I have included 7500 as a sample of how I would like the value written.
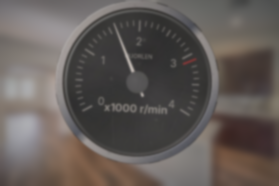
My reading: 1600
